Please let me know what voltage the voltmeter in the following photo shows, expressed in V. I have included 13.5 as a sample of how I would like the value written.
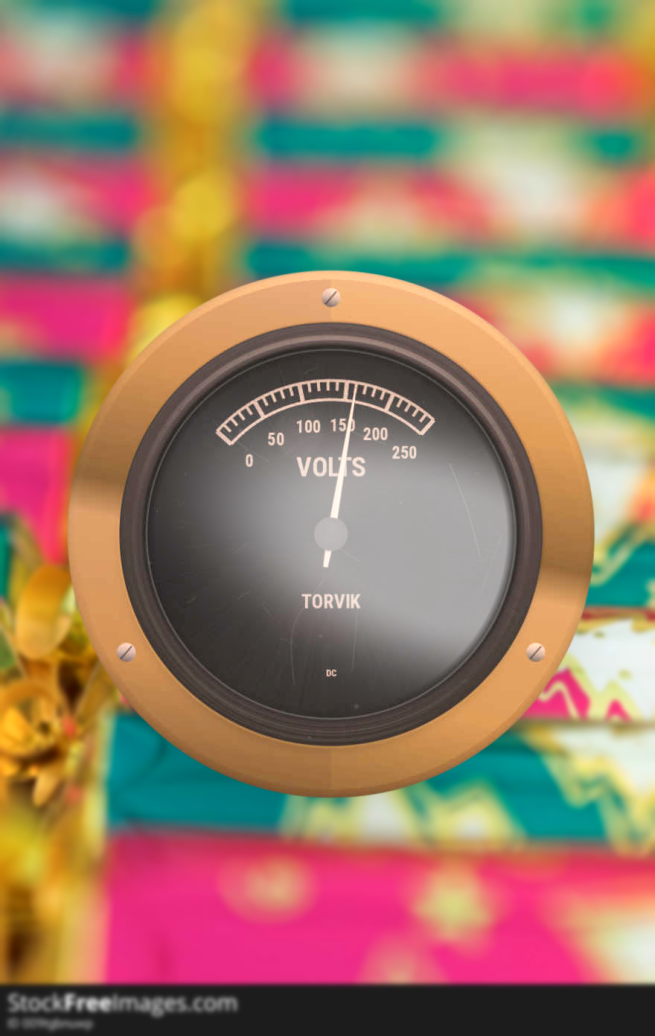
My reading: 160
